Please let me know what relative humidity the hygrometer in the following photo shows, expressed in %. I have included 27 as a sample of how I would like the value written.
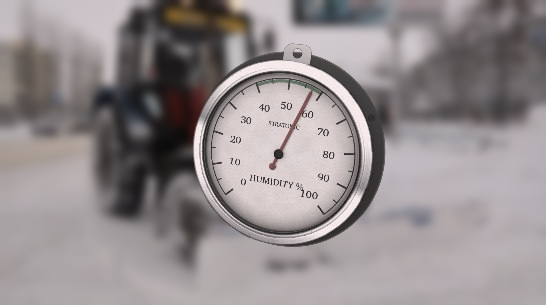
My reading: 57.5
